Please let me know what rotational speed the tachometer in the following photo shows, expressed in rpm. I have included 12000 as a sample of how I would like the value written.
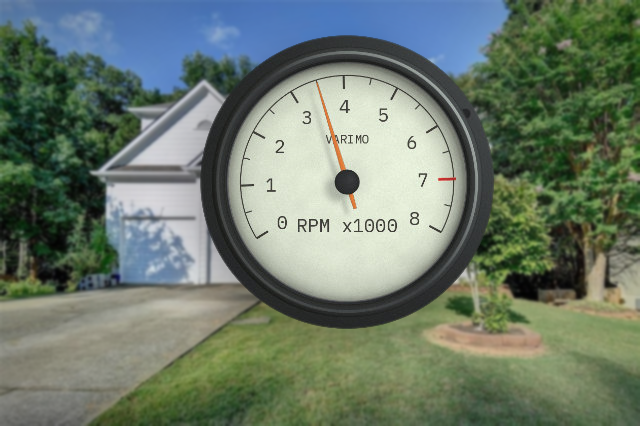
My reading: 3500
